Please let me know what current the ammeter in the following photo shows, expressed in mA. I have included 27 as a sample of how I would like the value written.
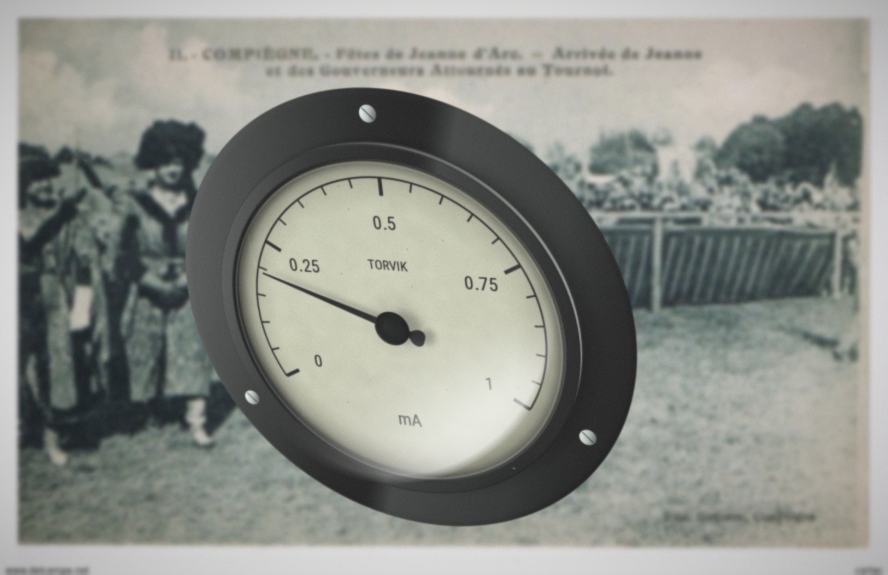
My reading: 0.2
